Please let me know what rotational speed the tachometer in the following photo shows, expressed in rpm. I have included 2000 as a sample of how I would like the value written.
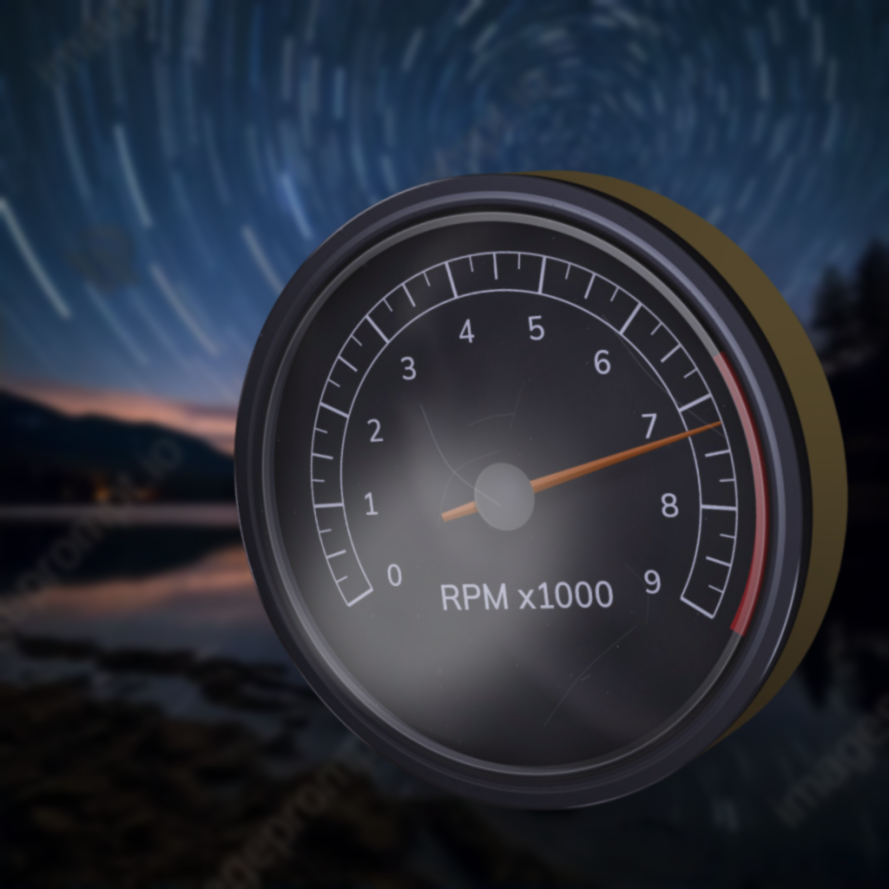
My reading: 7250
